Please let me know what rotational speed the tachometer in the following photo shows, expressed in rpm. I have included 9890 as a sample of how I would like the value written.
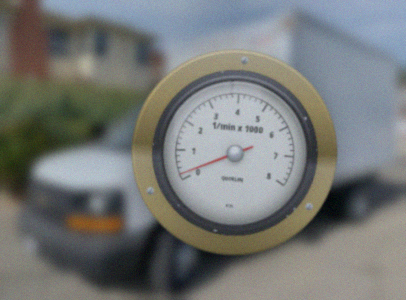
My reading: 200
